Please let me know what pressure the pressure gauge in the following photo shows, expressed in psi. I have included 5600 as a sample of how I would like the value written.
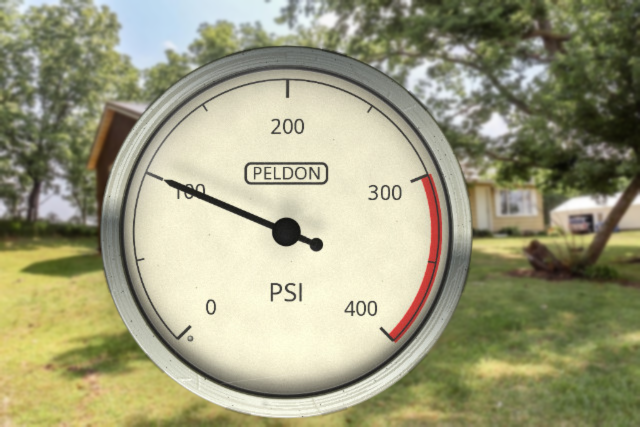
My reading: 100
